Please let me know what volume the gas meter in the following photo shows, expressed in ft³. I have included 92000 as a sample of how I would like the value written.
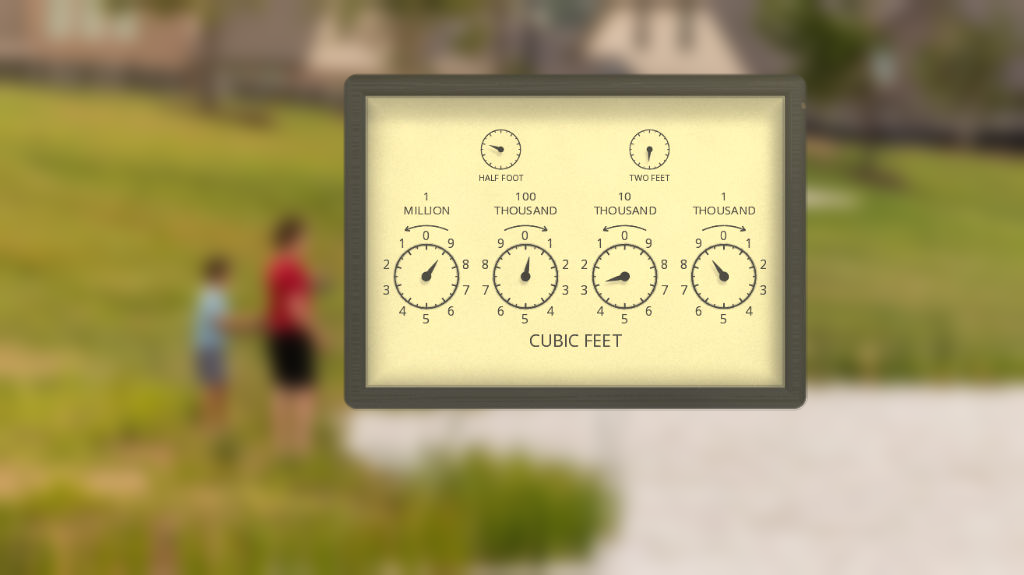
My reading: 902900
